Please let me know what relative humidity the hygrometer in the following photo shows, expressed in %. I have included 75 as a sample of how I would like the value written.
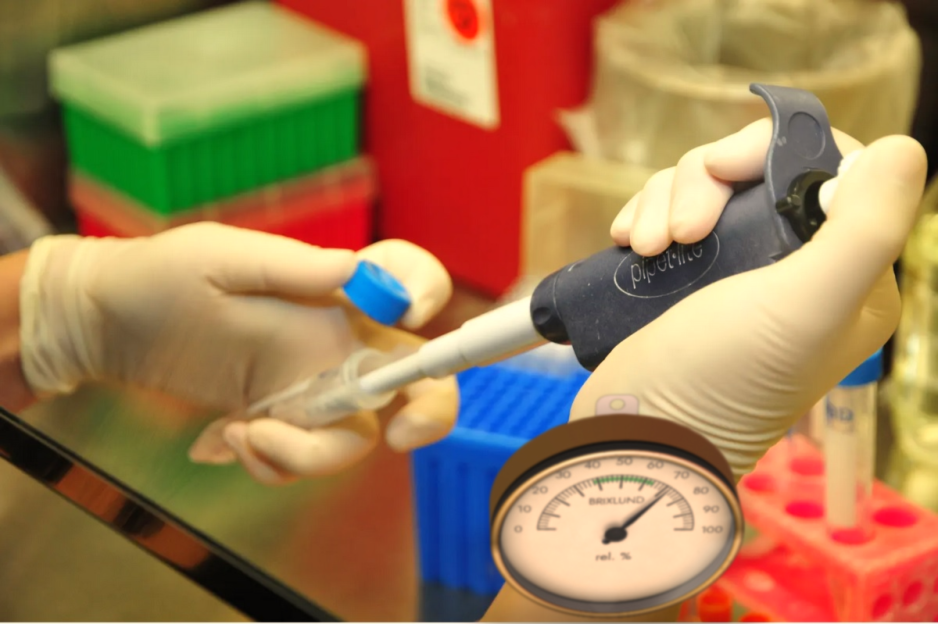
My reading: 70
